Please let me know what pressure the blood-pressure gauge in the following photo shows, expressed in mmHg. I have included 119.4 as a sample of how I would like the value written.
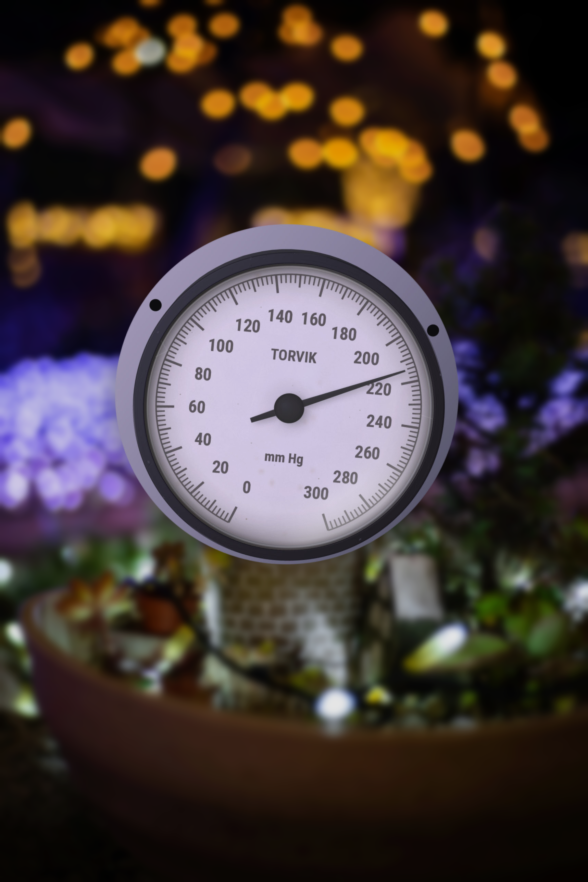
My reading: 214
